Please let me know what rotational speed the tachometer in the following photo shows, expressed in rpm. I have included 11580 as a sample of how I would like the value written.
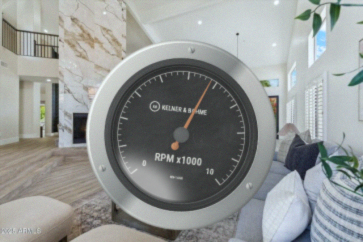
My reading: 5800
